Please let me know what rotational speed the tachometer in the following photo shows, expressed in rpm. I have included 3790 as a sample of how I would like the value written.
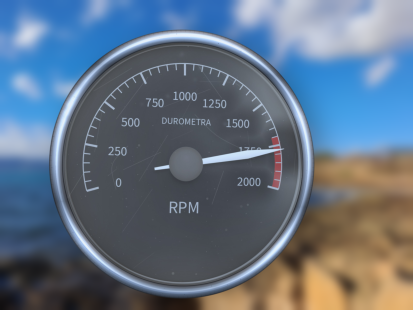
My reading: 1775
